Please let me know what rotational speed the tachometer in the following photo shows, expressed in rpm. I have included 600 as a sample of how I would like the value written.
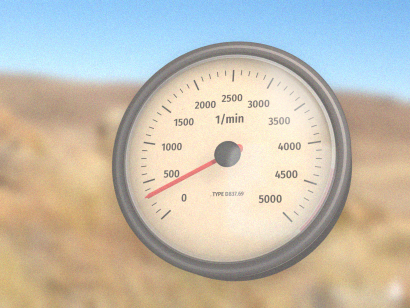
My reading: 300
